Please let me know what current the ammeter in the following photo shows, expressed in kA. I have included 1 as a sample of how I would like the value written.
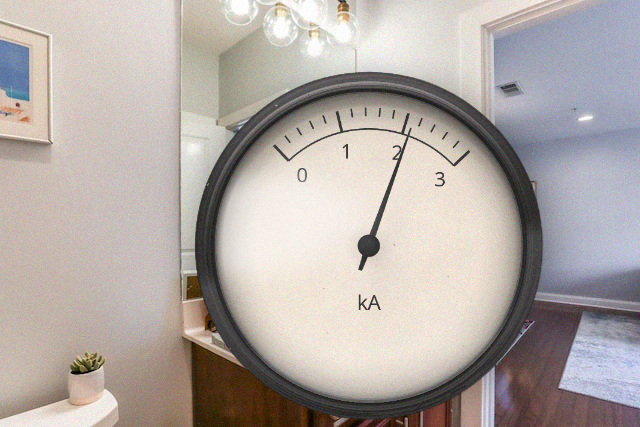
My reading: 2.1
